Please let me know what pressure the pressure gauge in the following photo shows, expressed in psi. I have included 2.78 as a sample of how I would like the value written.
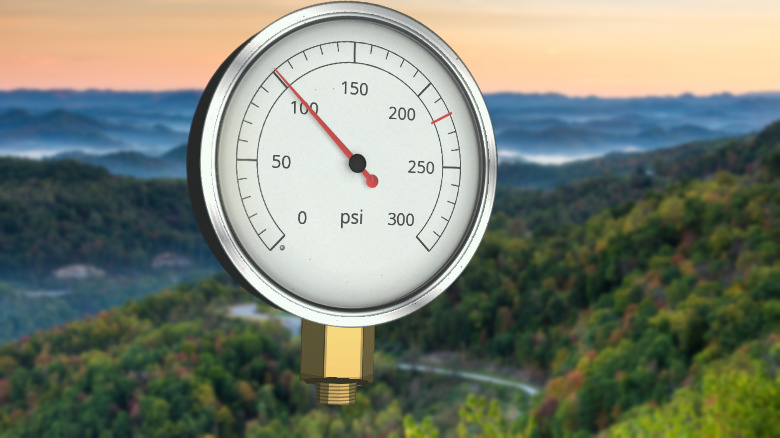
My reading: 100
